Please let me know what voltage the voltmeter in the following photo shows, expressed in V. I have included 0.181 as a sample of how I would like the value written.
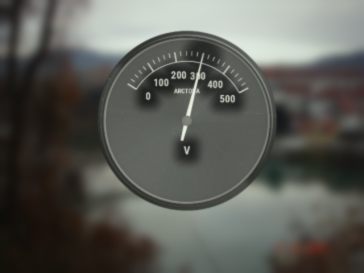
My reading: 300
